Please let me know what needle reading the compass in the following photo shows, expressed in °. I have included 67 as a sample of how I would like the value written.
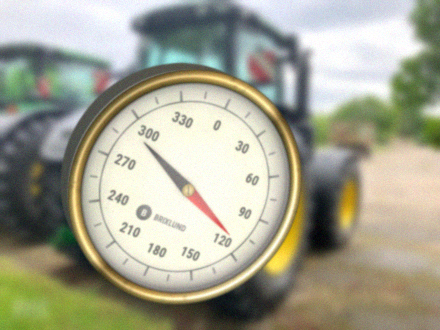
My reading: 112.5
